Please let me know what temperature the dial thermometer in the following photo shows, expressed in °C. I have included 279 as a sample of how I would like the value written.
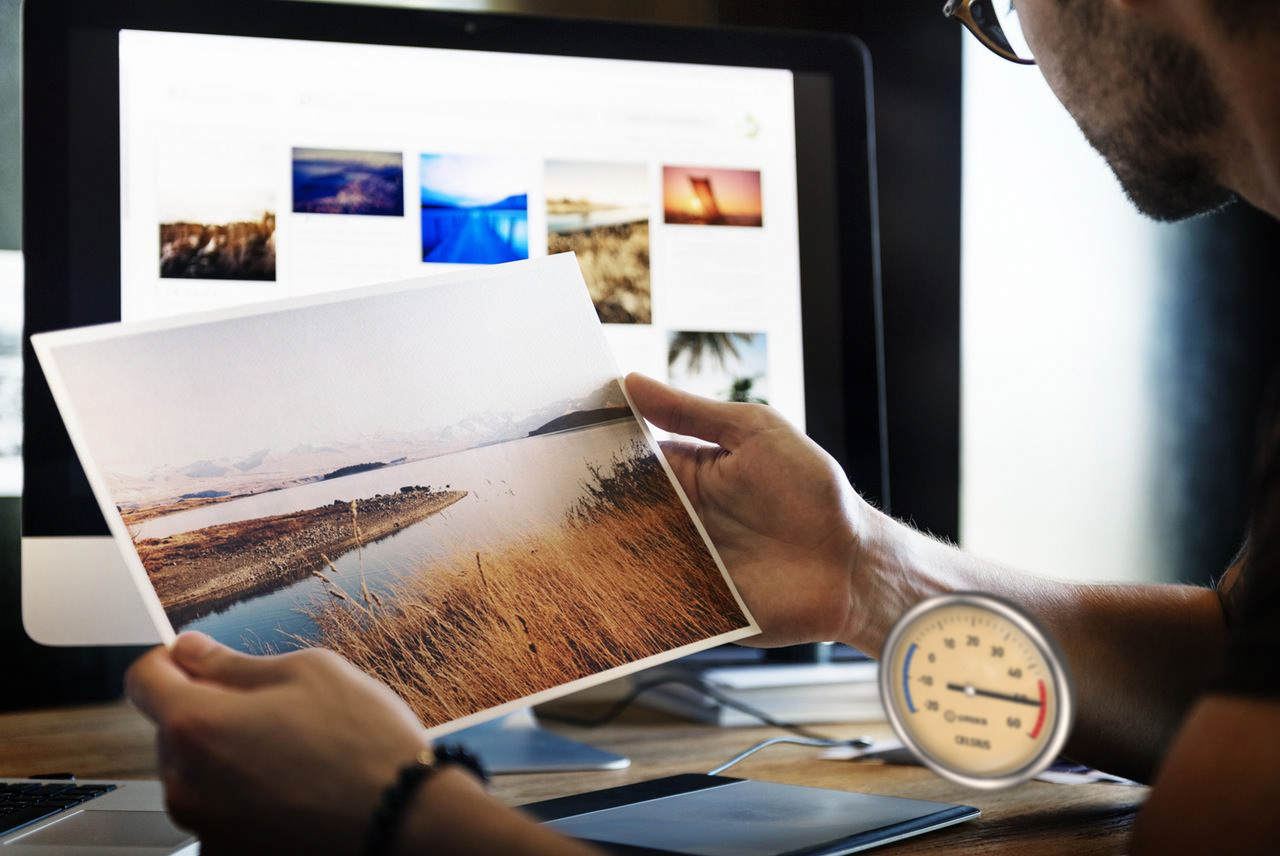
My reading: 50
